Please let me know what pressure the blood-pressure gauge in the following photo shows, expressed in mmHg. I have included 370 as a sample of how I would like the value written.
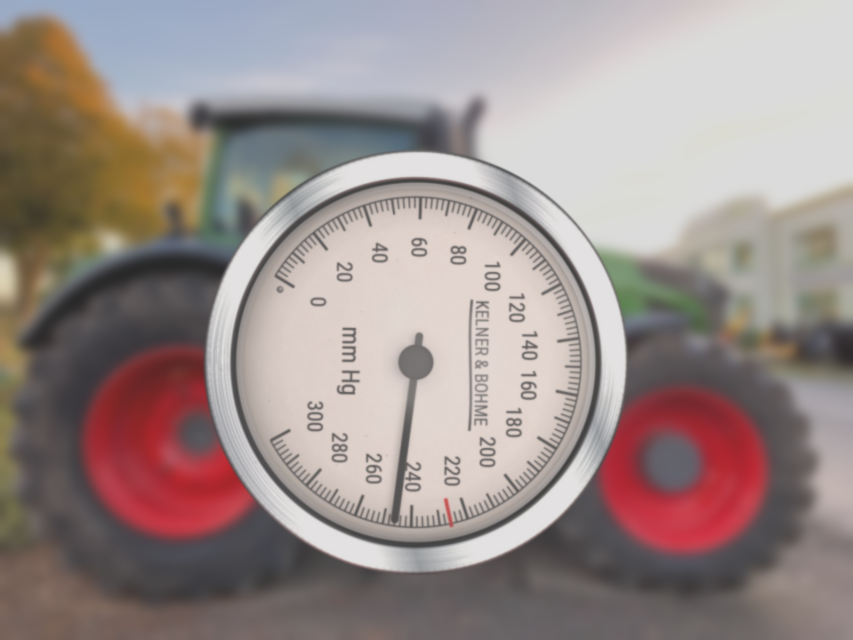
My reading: 246
